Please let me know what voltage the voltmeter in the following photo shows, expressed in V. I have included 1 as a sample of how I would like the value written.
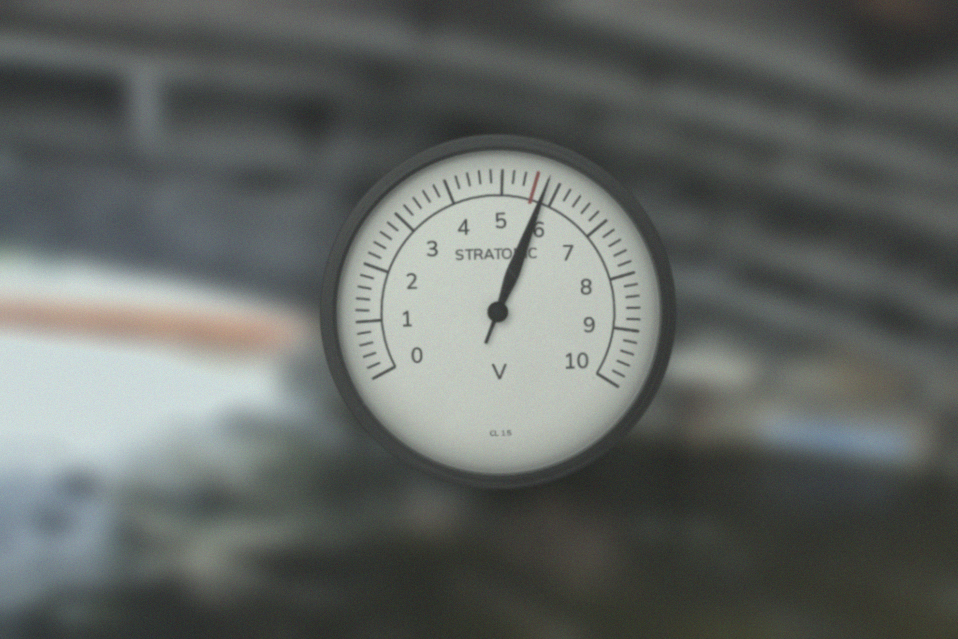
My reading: 5.8
